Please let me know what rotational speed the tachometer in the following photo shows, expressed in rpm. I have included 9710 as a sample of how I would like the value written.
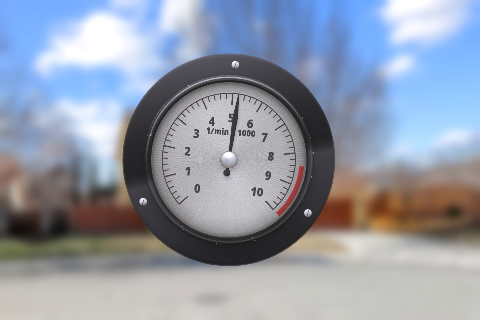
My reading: 5200
